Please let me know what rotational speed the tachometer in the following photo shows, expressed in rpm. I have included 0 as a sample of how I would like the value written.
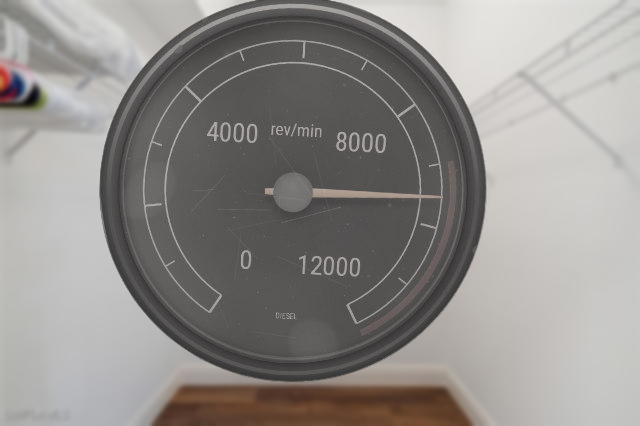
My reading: 9500
